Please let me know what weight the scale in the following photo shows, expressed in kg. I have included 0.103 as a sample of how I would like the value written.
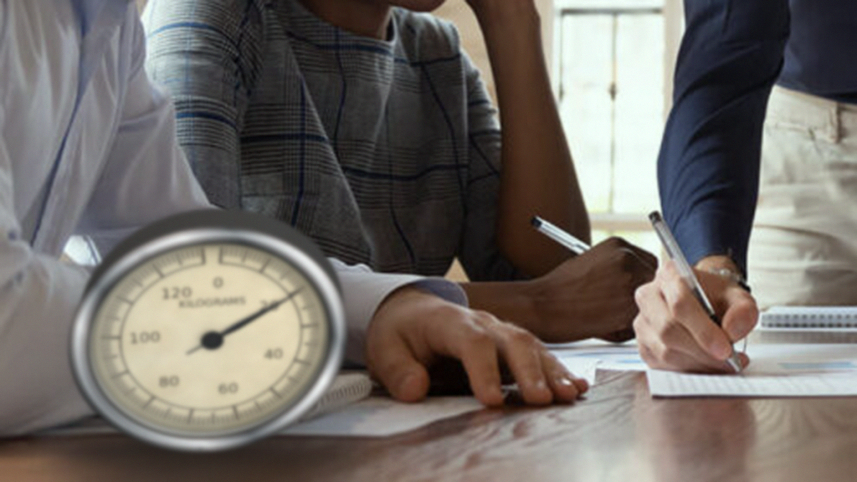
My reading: 20
